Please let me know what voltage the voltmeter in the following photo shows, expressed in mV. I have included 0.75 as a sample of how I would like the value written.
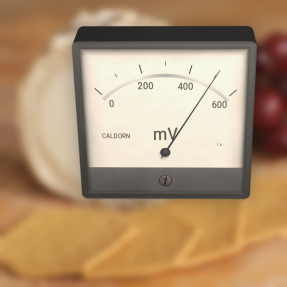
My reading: 500
